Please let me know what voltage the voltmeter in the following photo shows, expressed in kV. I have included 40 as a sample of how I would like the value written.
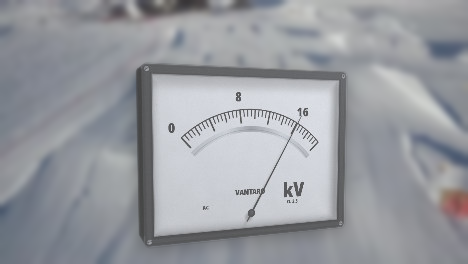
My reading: 16
